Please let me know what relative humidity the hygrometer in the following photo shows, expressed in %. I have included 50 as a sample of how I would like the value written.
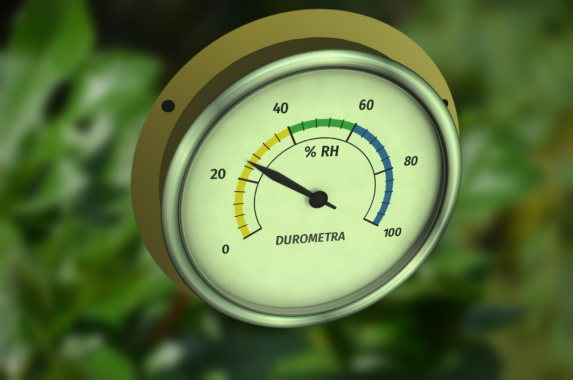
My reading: 26
